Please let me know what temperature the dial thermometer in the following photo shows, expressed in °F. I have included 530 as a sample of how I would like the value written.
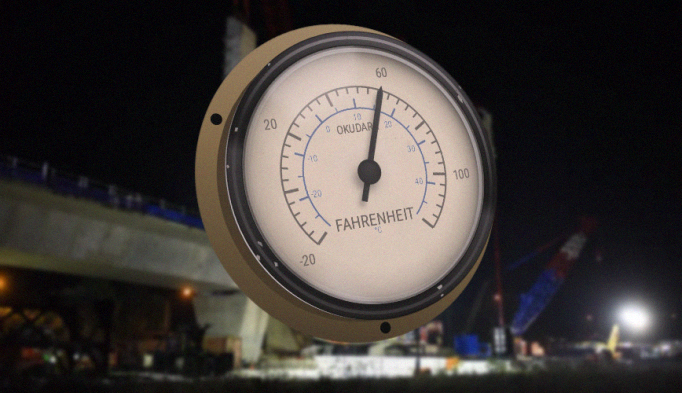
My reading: 60
